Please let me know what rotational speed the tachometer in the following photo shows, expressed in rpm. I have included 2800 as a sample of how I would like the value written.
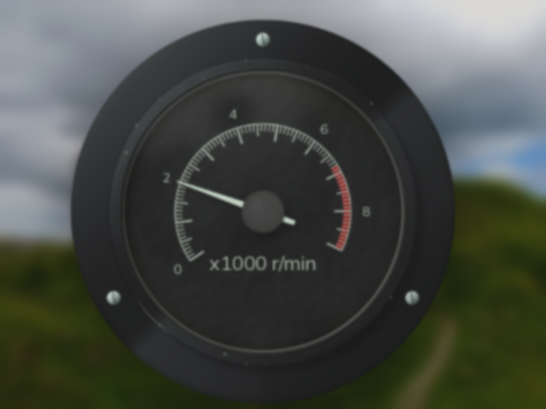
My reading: 2000
